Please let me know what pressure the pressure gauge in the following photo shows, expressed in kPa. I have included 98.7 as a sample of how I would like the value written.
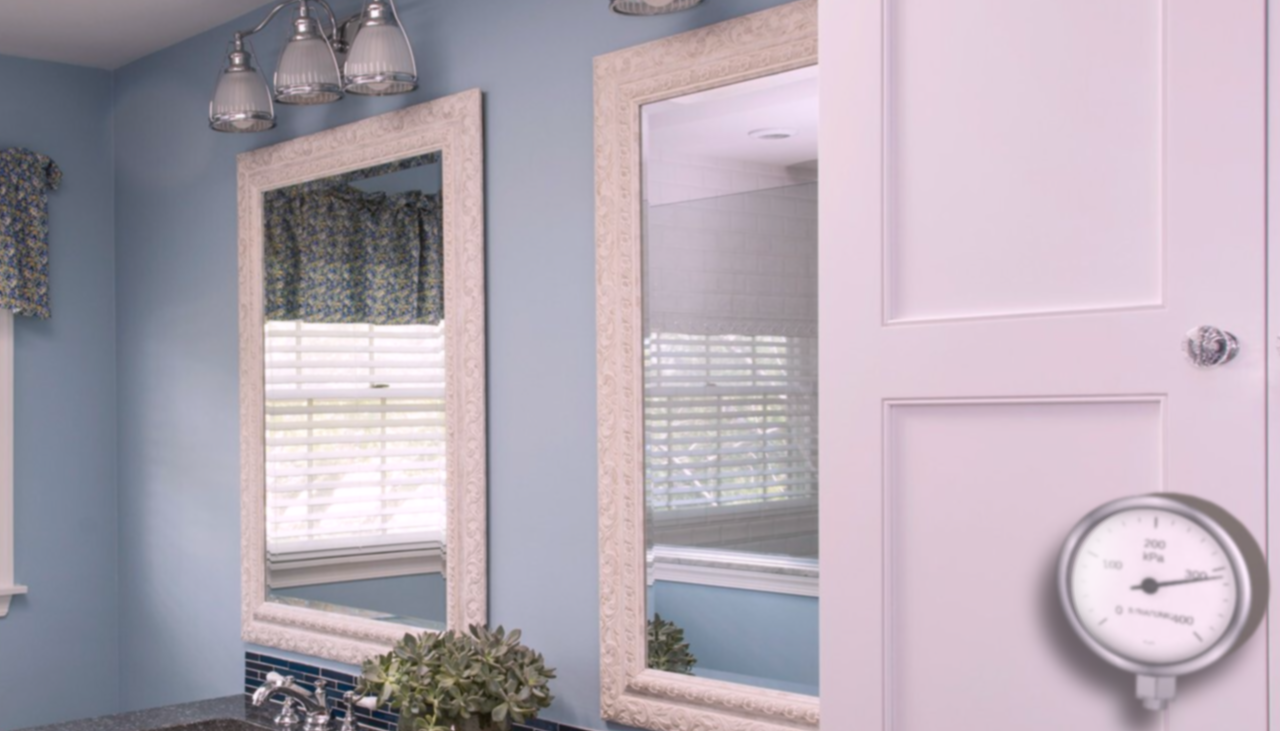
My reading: 310
